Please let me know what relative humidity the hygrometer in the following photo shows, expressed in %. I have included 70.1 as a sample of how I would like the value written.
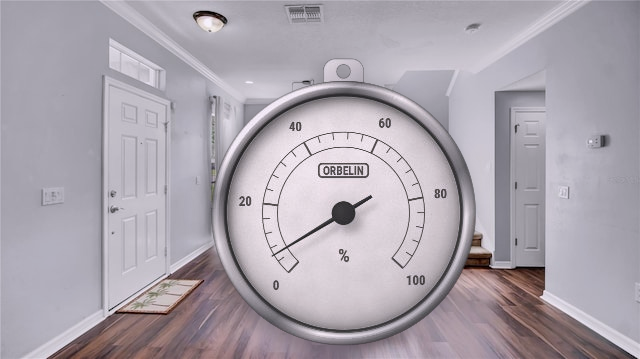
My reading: 6
